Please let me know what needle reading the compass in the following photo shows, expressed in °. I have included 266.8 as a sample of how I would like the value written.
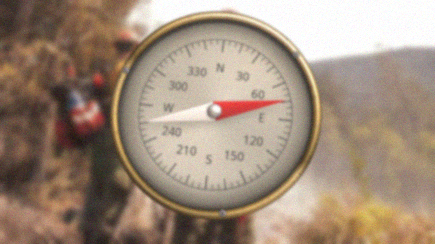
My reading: 75
